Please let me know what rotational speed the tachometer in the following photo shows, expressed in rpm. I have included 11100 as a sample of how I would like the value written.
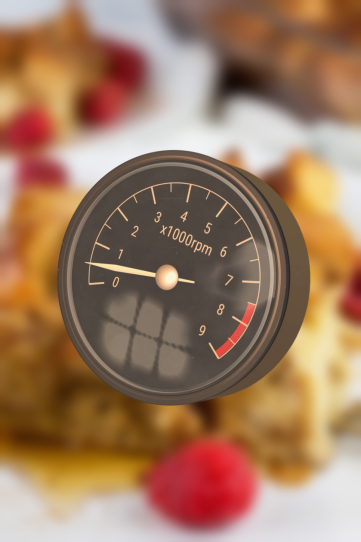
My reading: 500
